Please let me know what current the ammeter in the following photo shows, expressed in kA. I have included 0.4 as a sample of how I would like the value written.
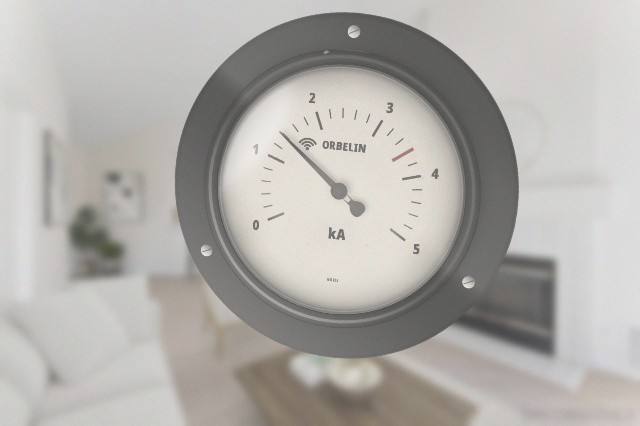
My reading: 1.4
